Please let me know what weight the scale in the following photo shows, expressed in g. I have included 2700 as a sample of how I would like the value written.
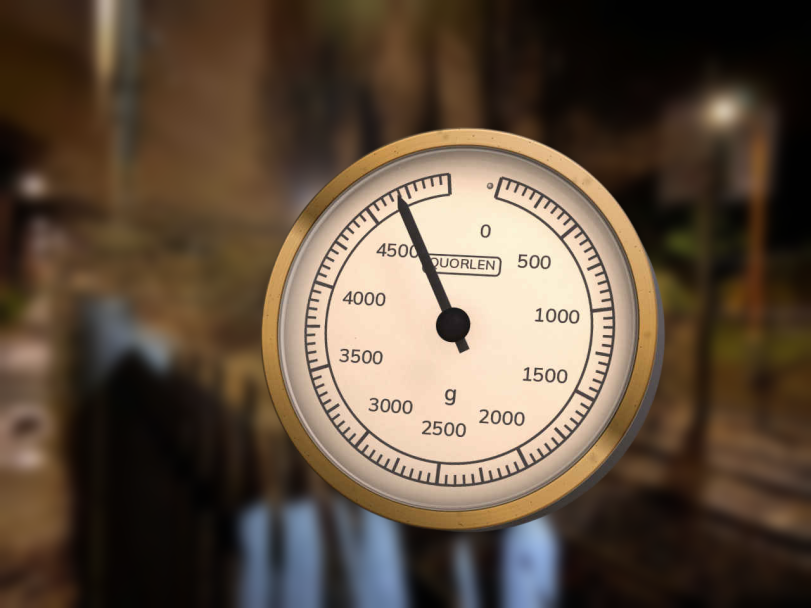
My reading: 4700
